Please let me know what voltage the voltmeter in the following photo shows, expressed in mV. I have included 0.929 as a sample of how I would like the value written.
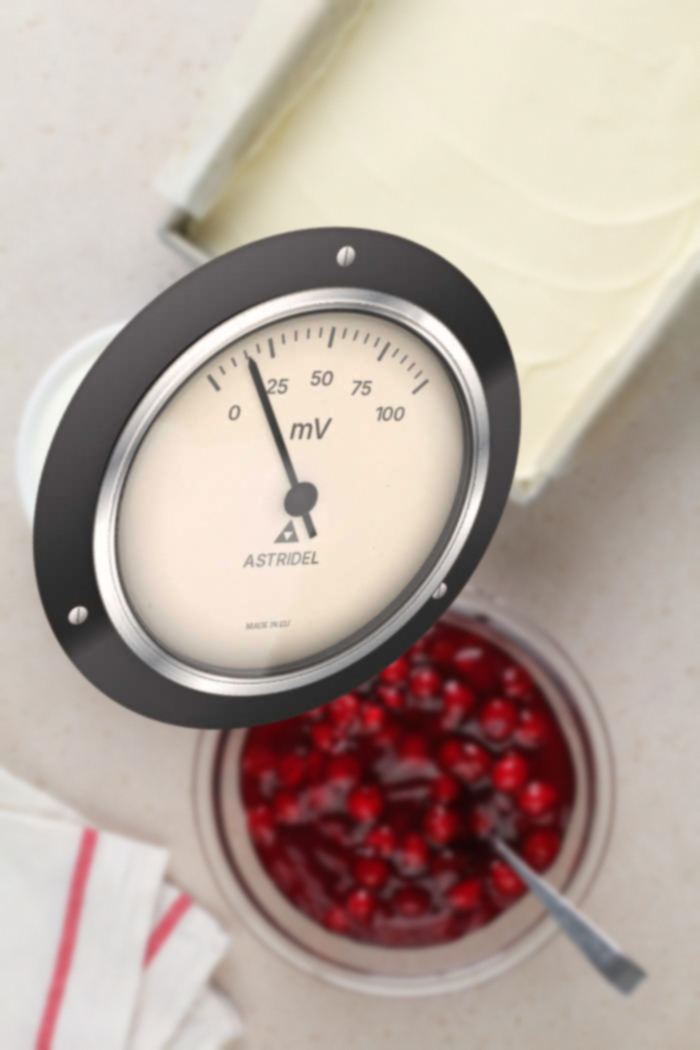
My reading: 15
